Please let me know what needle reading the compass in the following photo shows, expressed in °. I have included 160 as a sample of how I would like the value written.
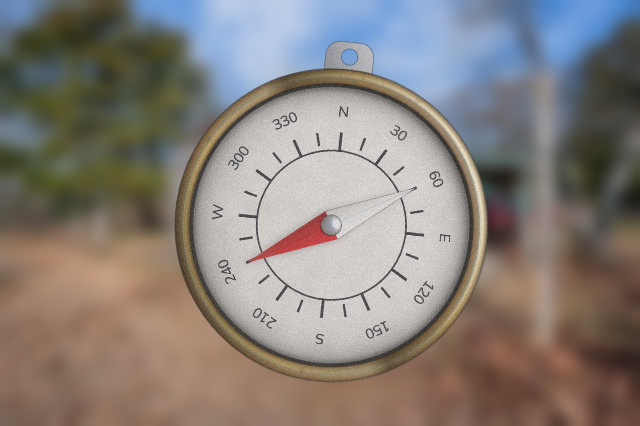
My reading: 240
